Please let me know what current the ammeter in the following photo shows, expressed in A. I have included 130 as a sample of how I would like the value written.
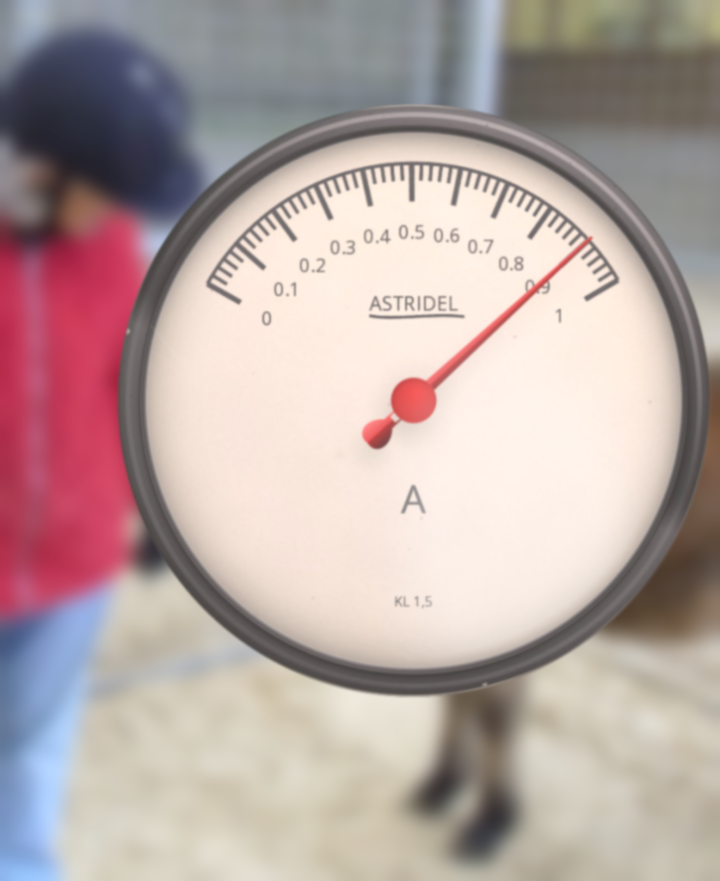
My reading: 0.9
